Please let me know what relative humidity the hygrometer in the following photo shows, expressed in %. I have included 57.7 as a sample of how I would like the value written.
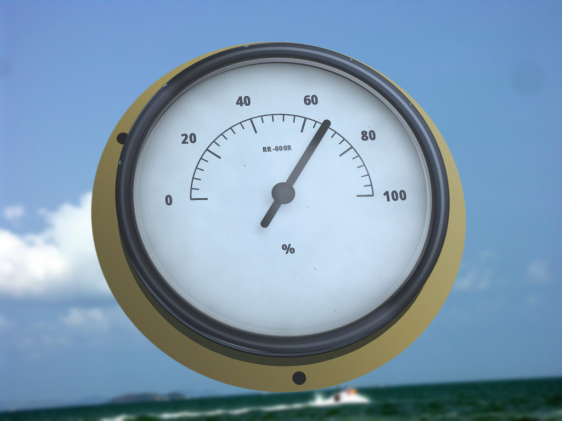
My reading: 68
